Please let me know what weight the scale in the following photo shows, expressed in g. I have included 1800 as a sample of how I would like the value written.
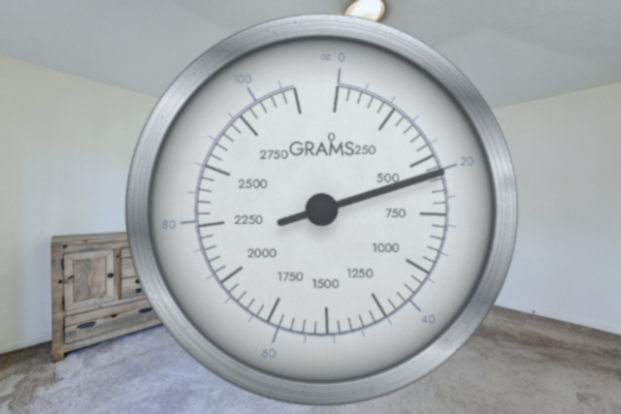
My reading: 575
